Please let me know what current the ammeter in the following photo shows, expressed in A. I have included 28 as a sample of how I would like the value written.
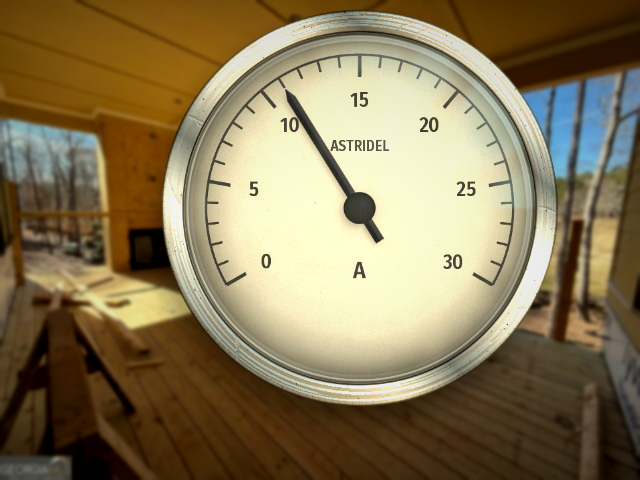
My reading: 11
